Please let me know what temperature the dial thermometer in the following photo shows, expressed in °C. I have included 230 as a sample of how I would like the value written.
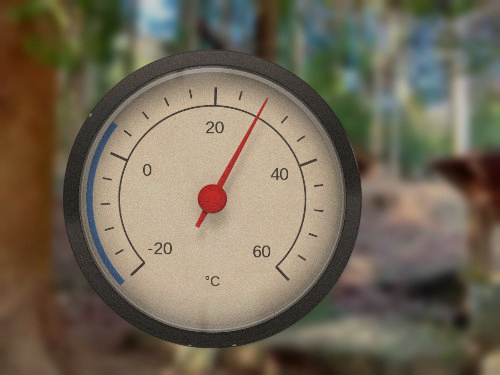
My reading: 28
